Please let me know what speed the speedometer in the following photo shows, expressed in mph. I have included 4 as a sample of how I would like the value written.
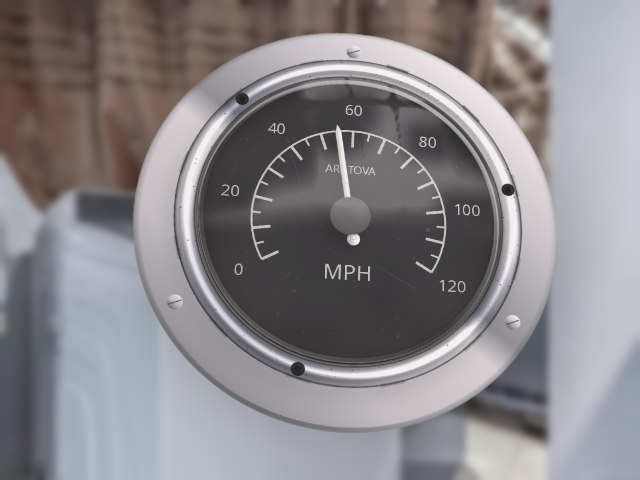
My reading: 55
